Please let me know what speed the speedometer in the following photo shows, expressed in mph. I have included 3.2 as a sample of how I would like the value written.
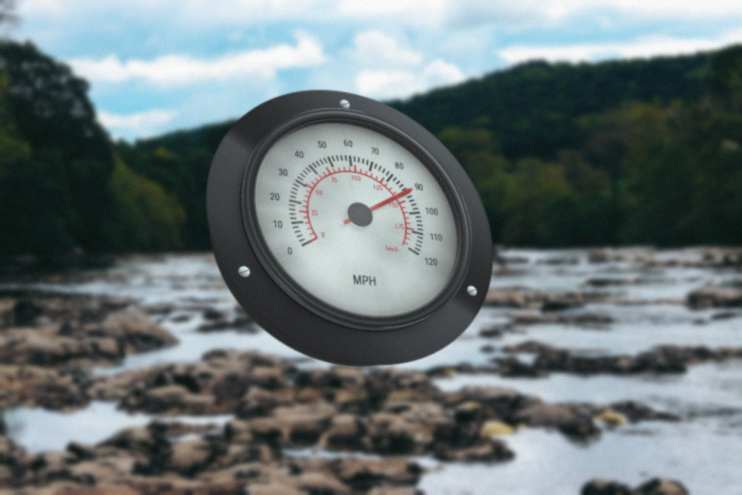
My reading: 90
